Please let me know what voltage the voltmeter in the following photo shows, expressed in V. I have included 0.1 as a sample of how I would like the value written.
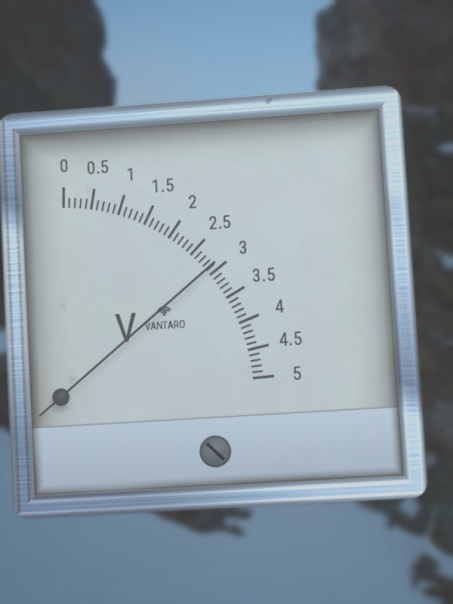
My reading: 2.9
